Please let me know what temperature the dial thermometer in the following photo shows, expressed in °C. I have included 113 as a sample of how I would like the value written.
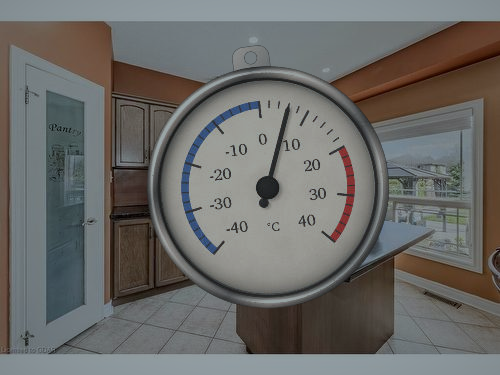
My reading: 6
